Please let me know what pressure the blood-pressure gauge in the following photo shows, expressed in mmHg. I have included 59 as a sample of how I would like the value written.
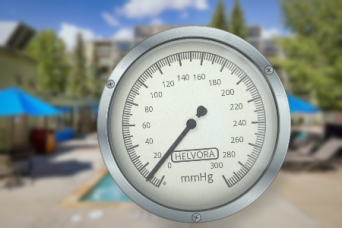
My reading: 10
